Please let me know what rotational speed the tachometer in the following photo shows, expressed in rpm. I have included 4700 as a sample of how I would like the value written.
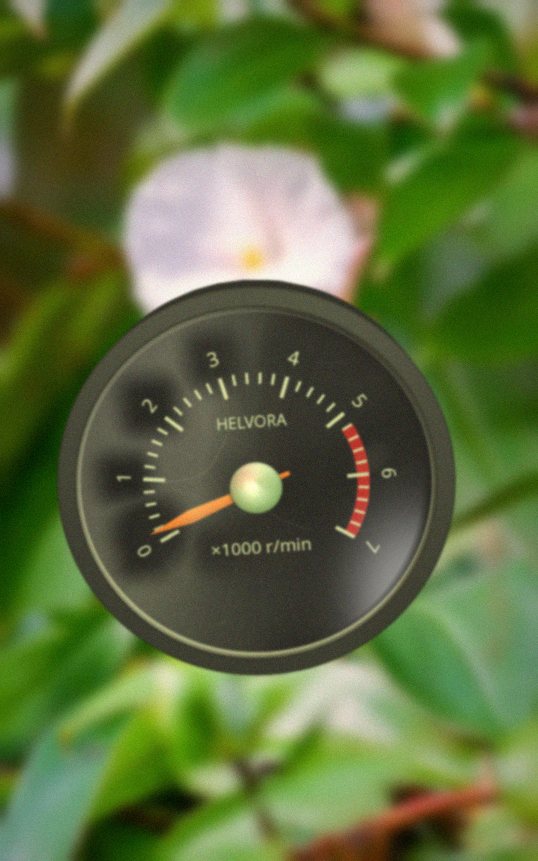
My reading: 200
